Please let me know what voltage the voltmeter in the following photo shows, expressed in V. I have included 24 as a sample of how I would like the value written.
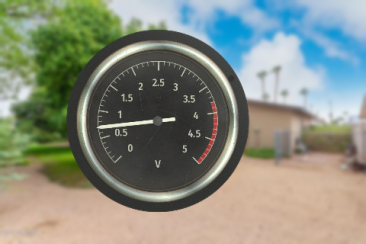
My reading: 0.7
